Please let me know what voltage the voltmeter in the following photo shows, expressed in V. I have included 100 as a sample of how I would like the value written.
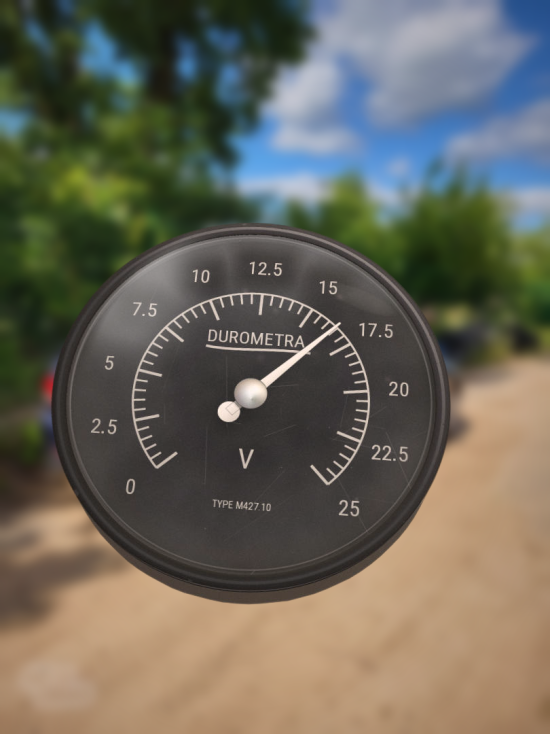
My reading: 16.5
